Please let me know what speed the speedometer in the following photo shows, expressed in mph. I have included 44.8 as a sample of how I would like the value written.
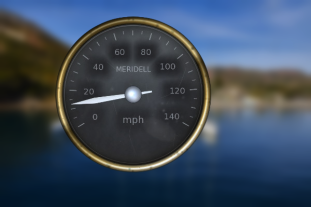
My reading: 12.5
